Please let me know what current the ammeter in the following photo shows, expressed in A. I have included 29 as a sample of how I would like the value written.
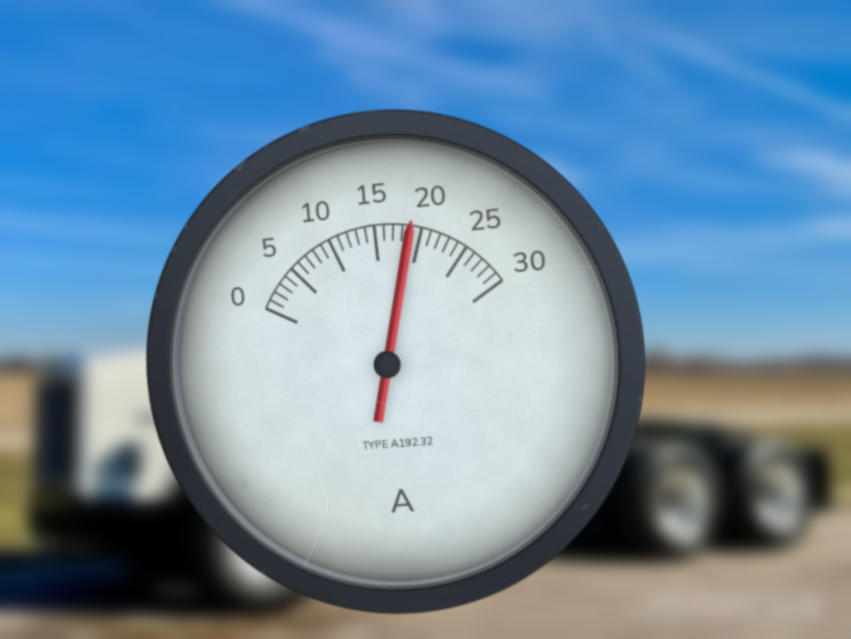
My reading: 19
